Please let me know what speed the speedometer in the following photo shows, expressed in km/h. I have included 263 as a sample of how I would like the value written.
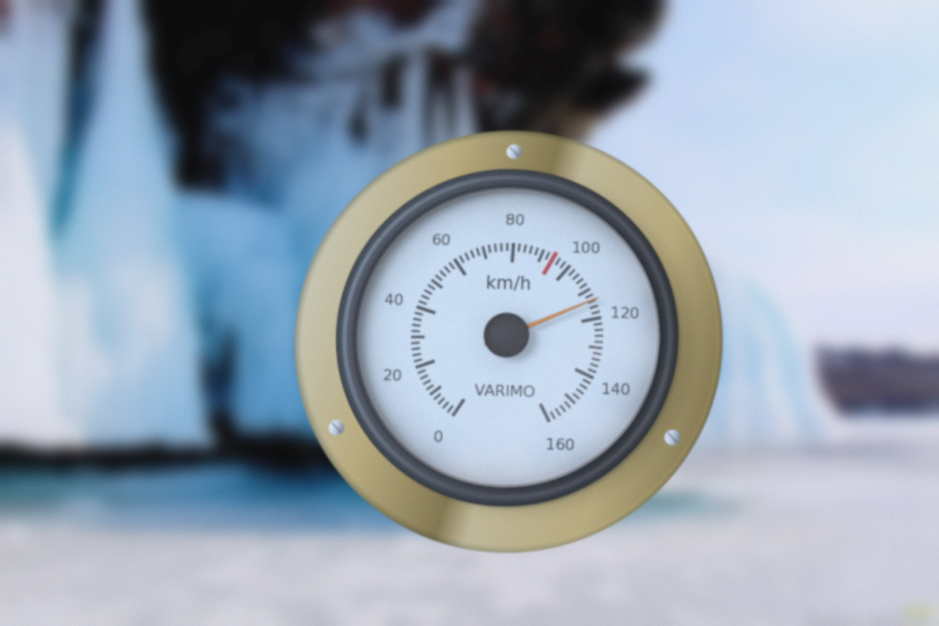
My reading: 114
